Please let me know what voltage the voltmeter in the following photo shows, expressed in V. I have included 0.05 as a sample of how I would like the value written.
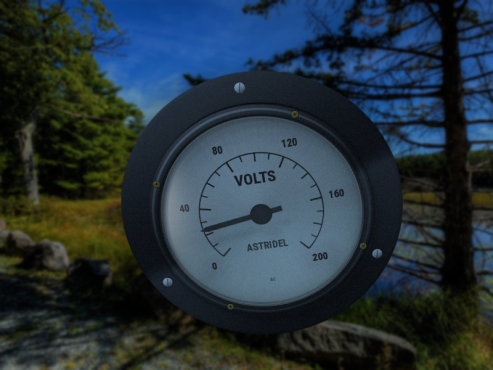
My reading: 25
